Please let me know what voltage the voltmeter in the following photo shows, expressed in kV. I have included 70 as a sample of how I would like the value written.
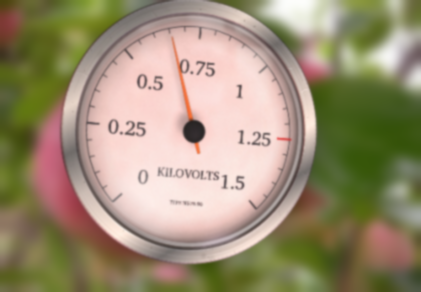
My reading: 0.65
